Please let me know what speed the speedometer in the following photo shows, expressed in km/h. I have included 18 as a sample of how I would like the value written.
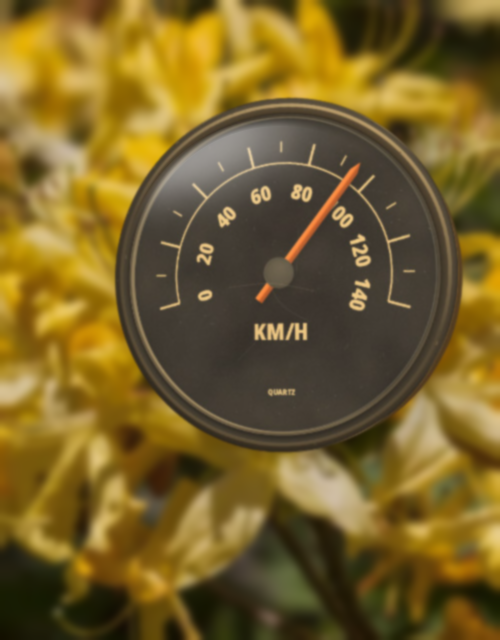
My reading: 95
